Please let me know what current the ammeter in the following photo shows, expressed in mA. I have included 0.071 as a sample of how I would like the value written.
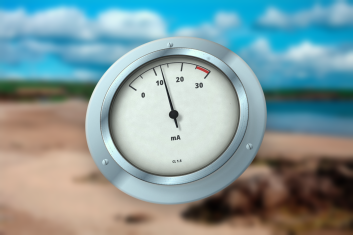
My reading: 12.5
